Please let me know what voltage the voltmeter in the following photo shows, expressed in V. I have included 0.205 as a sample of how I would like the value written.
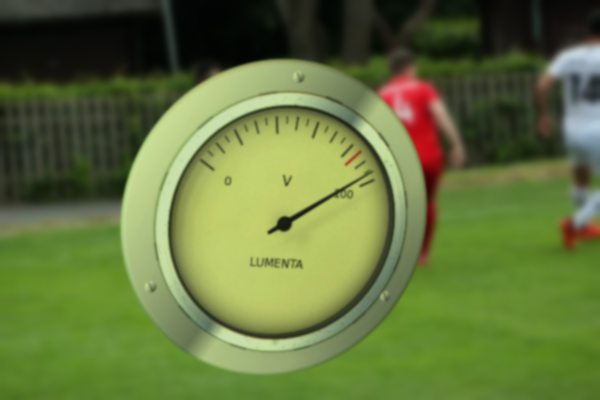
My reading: 95
